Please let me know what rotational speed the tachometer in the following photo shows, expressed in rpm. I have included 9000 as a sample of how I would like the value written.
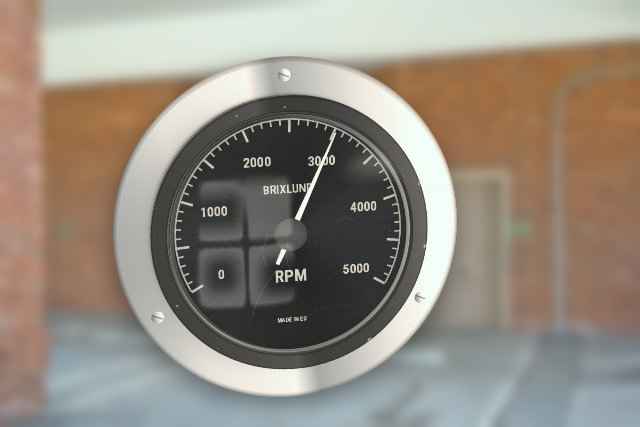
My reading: 3000
